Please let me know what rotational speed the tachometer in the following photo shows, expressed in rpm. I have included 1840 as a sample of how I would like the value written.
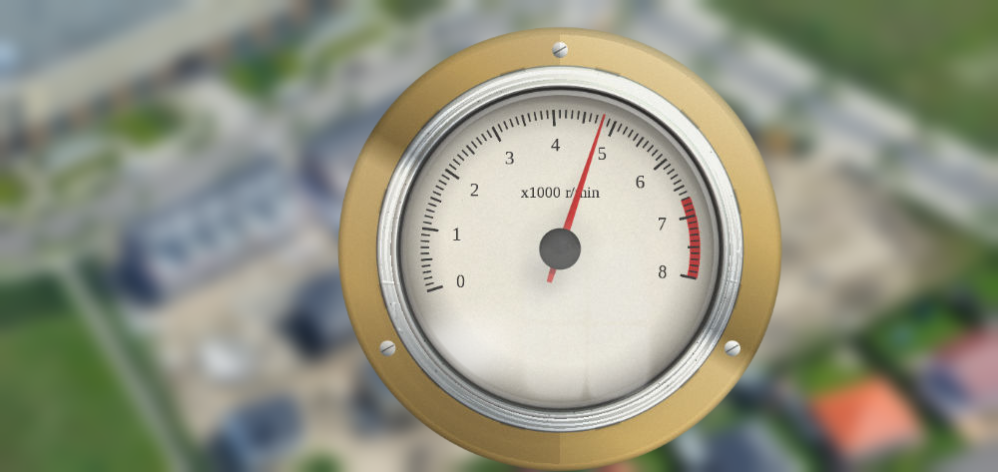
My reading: 4800
